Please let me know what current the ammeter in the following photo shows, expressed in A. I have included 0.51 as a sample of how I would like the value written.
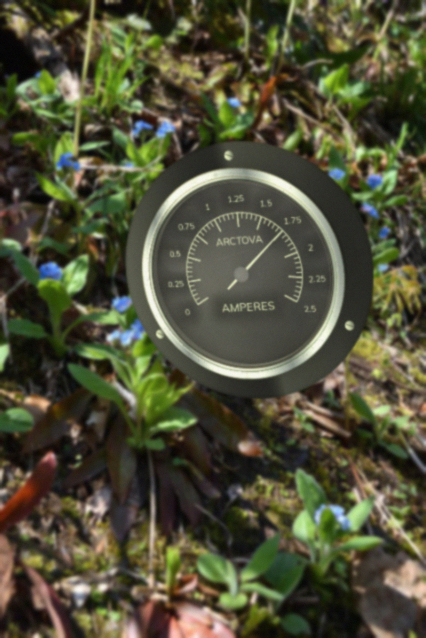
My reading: 1.75
